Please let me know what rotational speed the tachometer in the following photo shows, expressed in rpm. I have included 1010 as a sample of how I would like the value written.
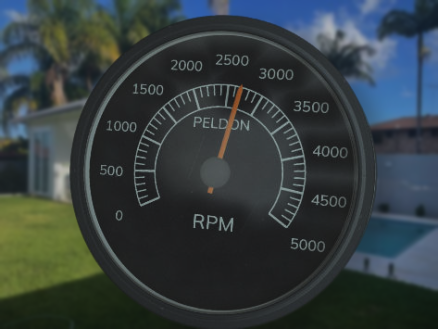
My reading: 2700
